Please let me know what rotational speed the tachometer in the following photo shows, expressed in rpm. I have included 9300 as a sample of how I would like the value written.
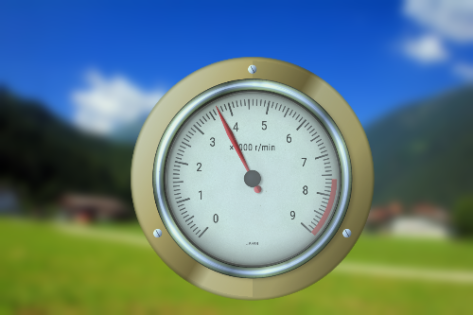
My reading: 3700
